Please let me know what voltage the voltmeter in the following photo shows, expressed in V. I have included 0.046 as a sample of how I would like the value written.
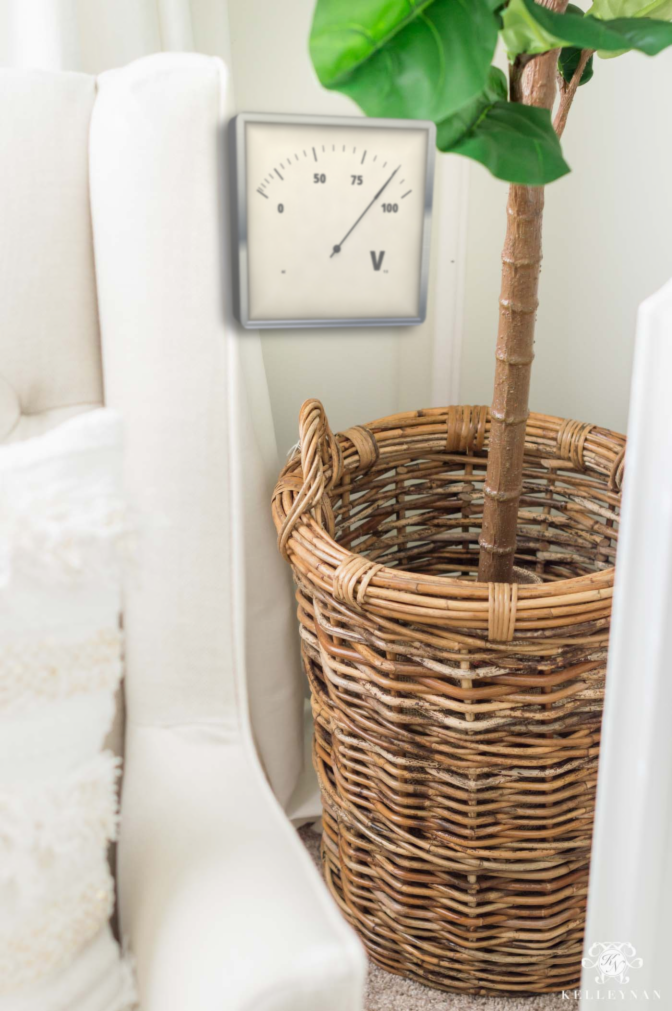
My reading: 90
